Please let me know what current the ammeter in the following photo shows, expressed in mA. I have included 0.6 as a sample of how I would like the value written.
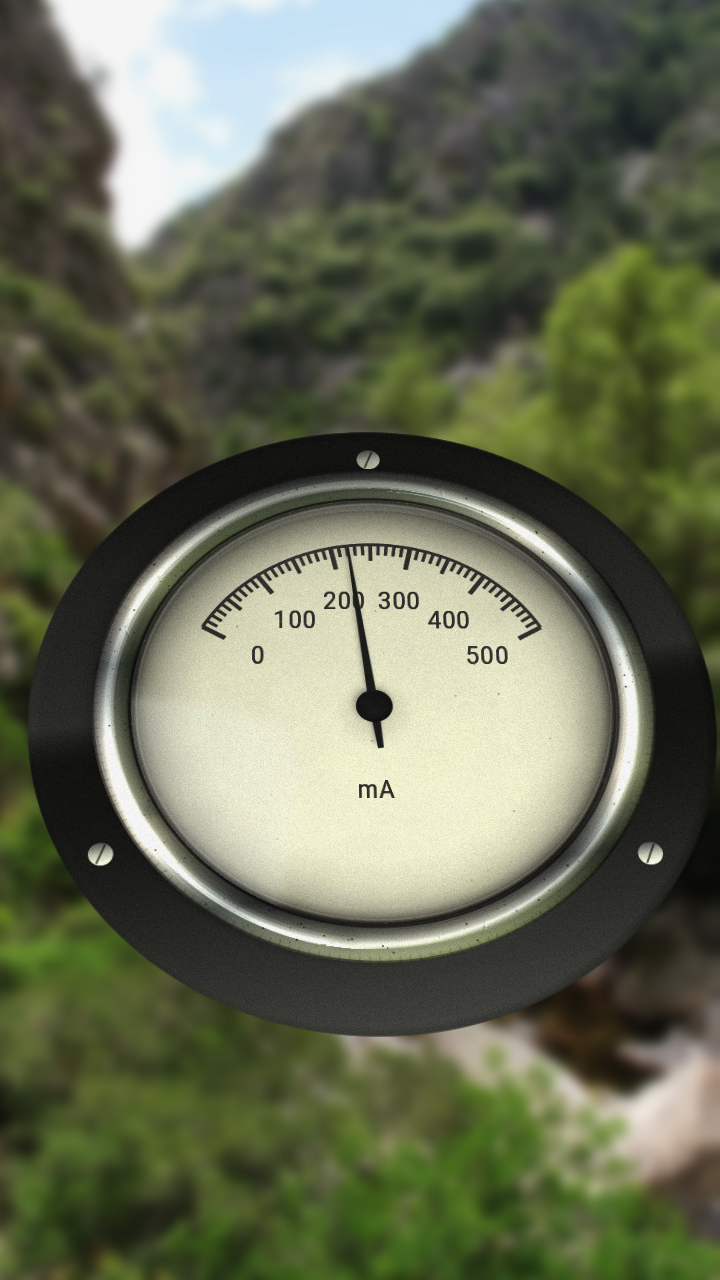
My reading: 220
